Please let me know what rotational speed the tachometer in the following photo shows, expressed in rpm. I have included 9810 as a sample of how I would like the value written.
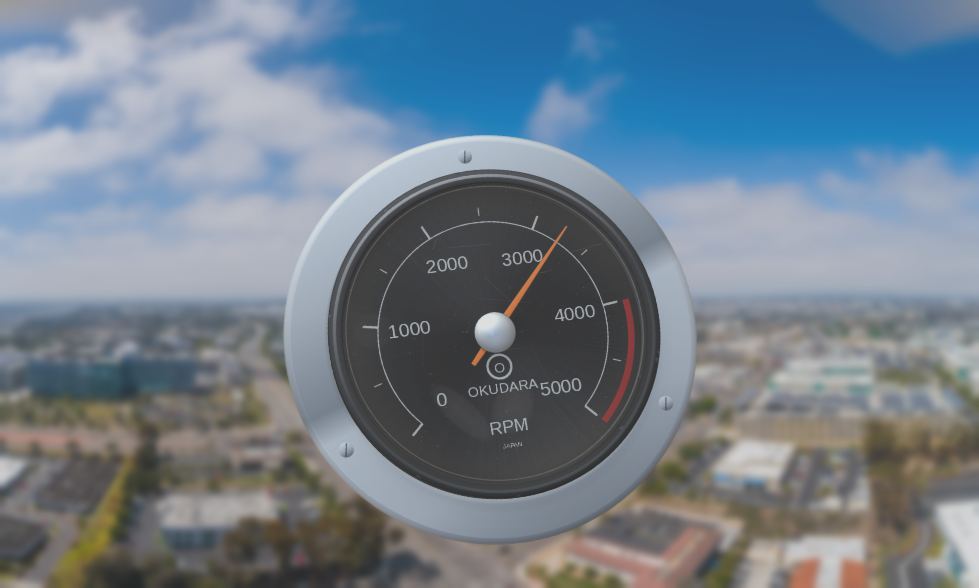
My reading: 3250
